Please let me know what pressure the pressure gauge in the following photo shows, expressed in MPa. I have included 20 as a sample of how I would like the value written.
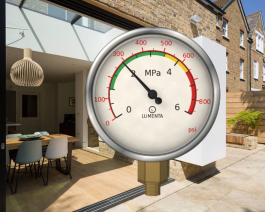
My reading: 2
